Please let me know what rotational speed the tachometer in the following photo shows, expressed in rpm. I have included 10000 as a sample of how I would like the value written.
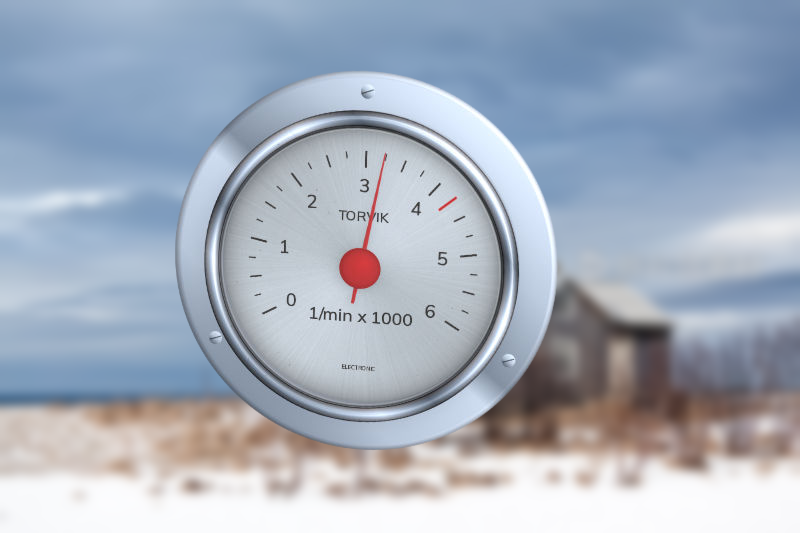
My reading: 3250
